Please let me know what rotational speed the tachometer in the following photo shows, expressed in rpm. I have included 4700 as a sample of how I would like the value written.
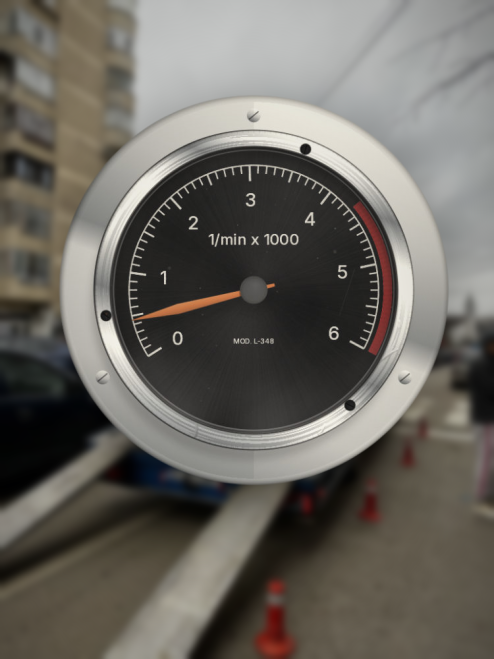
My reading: 450
